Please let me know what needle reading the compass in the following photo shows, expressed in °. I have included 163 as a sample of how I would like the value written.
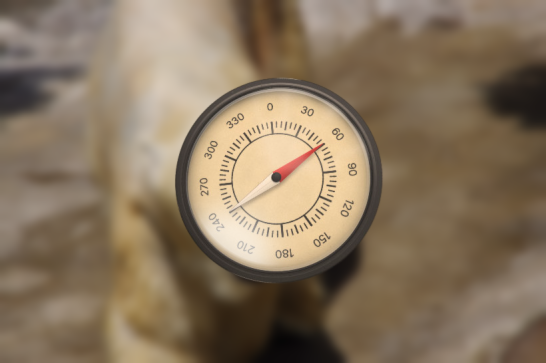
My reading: 60
